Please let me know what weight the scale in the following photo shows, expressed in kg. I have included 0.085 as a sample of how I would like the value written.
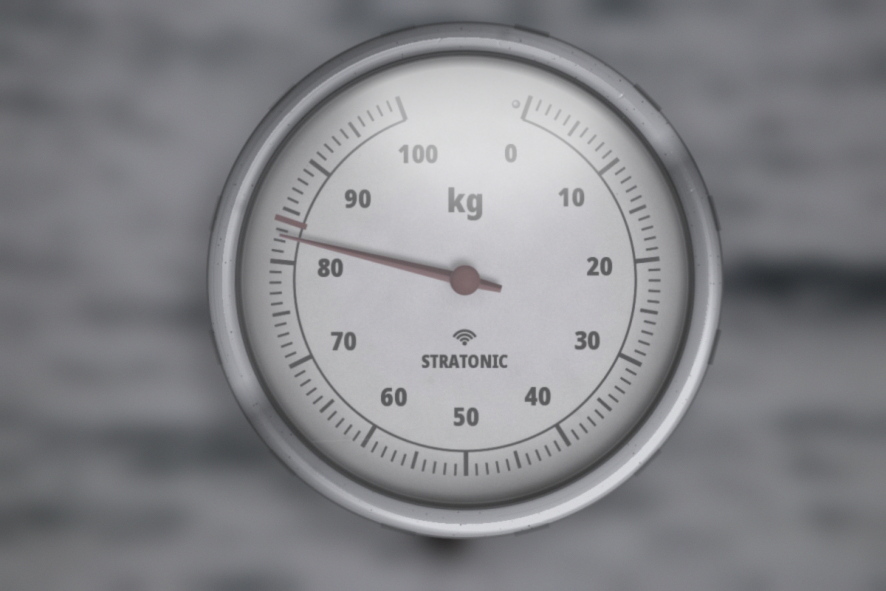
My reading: 82.5
